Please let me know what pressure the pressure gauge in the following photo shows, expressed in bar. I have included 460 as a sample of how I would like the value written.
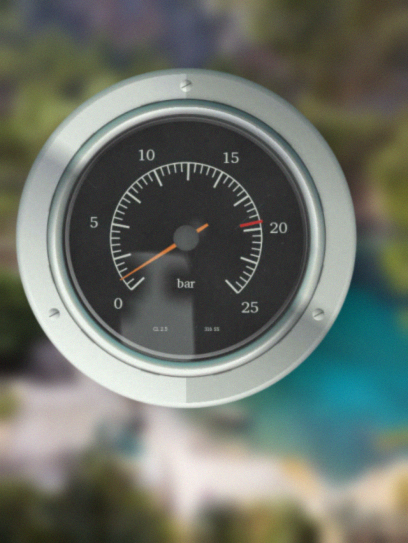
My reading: 1
